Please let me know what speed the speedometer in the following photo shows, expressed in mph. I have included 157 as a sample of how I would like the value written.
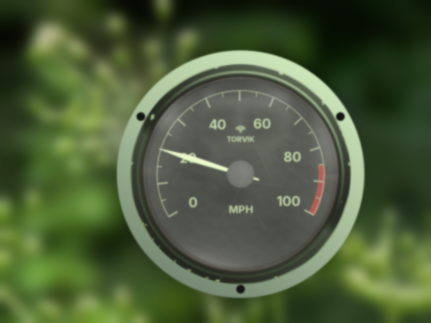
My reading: 20
